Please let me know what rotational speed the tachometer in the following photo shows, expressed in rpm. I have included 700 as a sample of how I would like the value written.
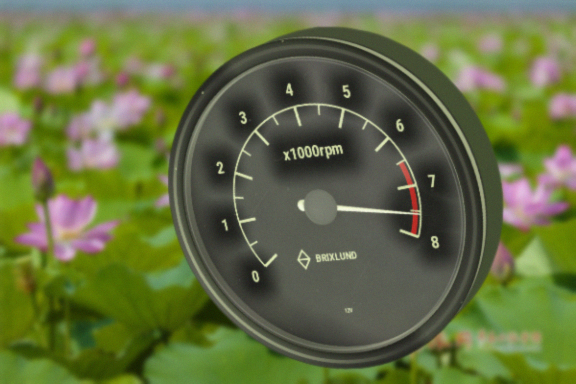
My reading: 7500
